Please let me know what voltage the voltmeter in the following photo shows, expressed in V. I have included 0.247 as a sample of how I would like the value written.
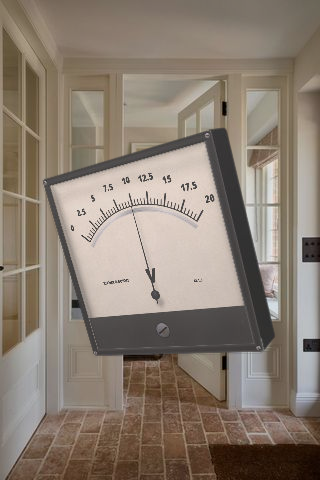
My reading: 10
